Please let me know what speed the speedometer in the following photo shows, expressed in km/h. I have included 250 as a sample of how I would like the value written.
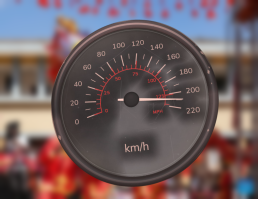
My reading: 210
